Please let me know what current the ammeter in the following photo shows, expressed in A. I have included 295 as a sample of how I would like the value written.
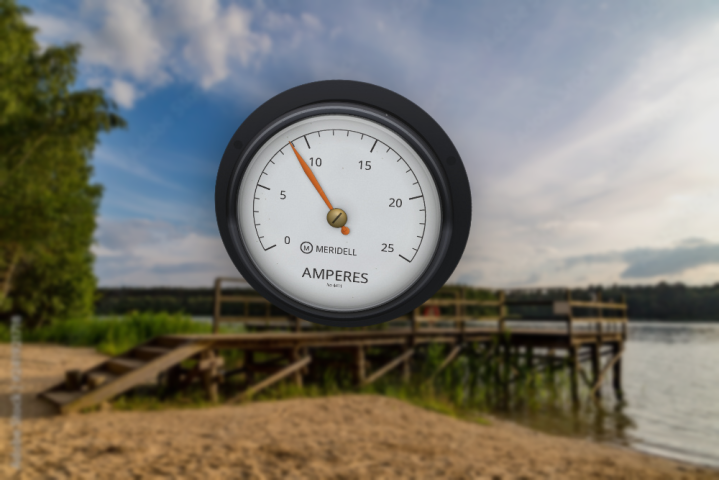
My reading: 9
